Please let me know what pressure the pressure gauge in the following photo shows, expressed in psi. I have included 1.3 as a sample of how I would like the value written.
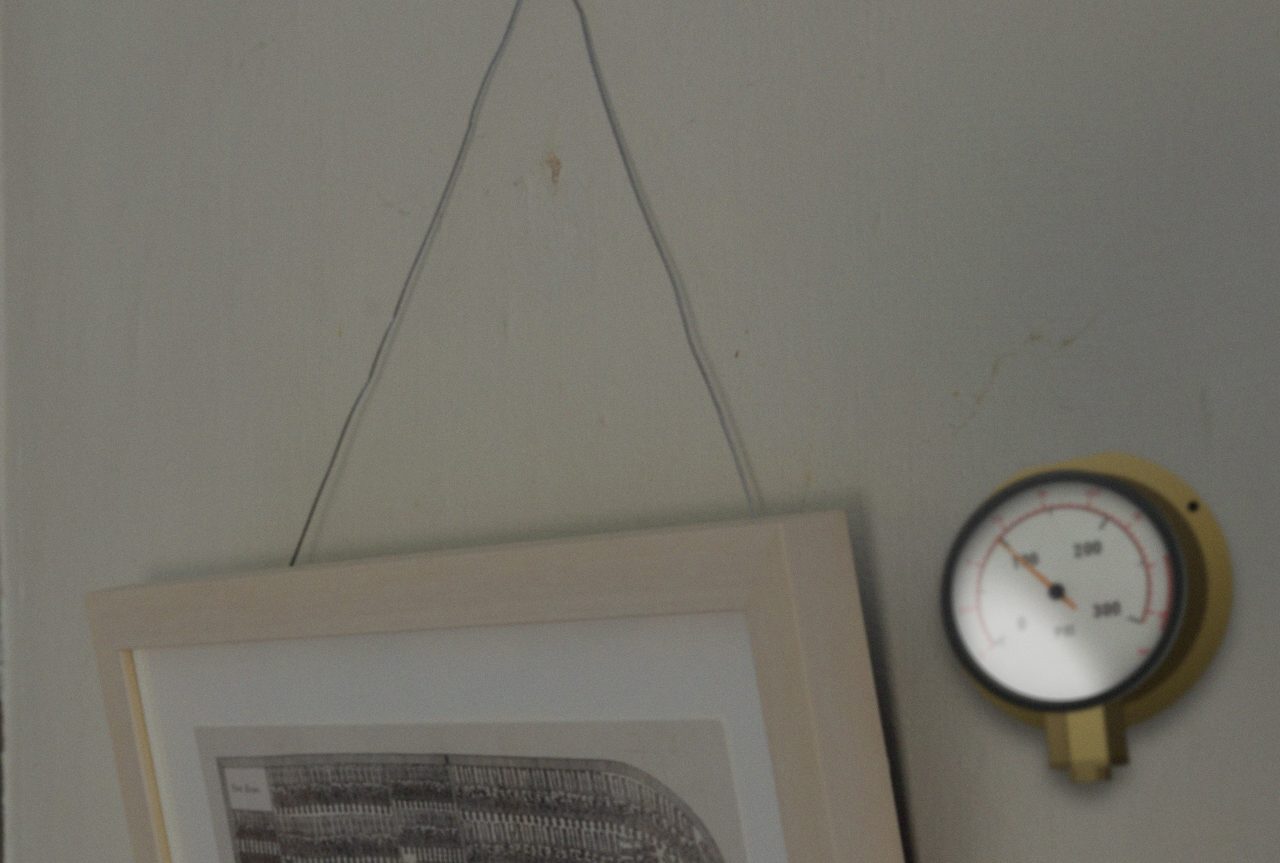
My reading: 100
